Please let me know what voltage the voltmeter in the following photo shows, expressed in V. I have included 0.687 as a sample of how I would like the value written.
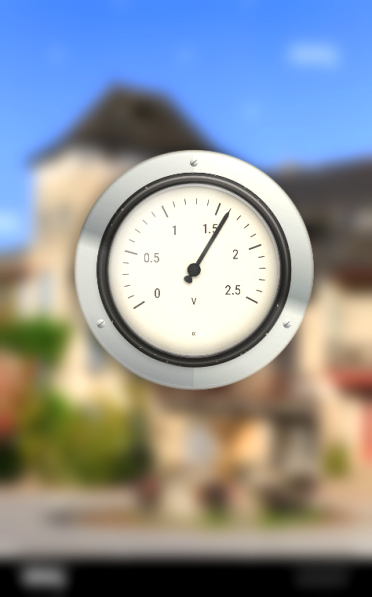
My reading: 1.6
